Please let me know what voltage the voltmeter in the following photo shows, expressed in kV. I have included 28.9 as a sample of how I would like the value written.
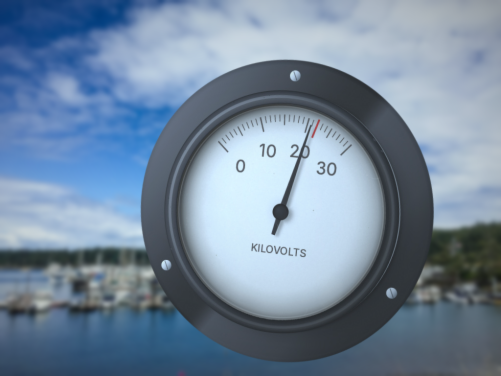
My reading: 21
